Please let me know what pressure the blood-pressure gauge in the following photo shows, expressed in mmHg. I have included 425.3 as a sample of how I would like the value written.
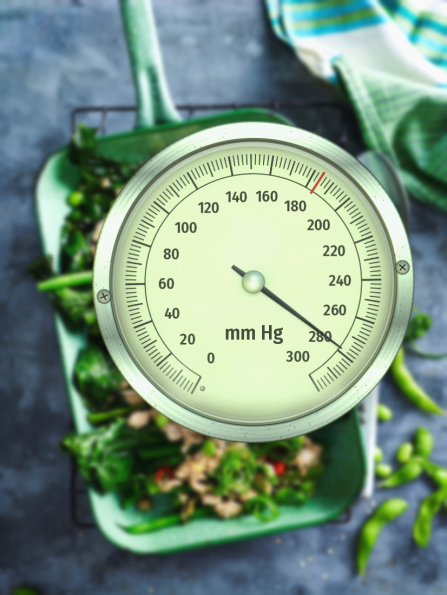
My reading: 278
